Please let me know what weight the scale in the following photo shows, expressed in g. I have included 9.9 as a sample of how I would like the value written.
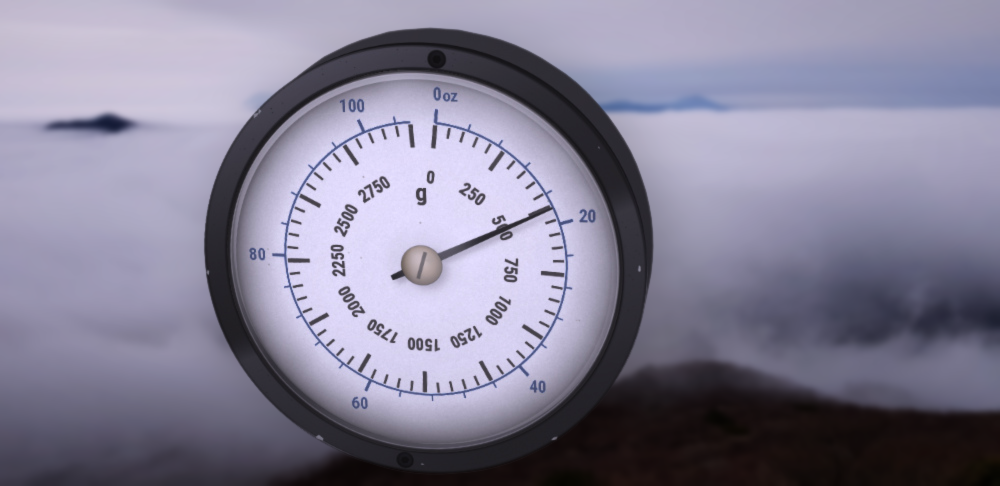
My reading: 500
